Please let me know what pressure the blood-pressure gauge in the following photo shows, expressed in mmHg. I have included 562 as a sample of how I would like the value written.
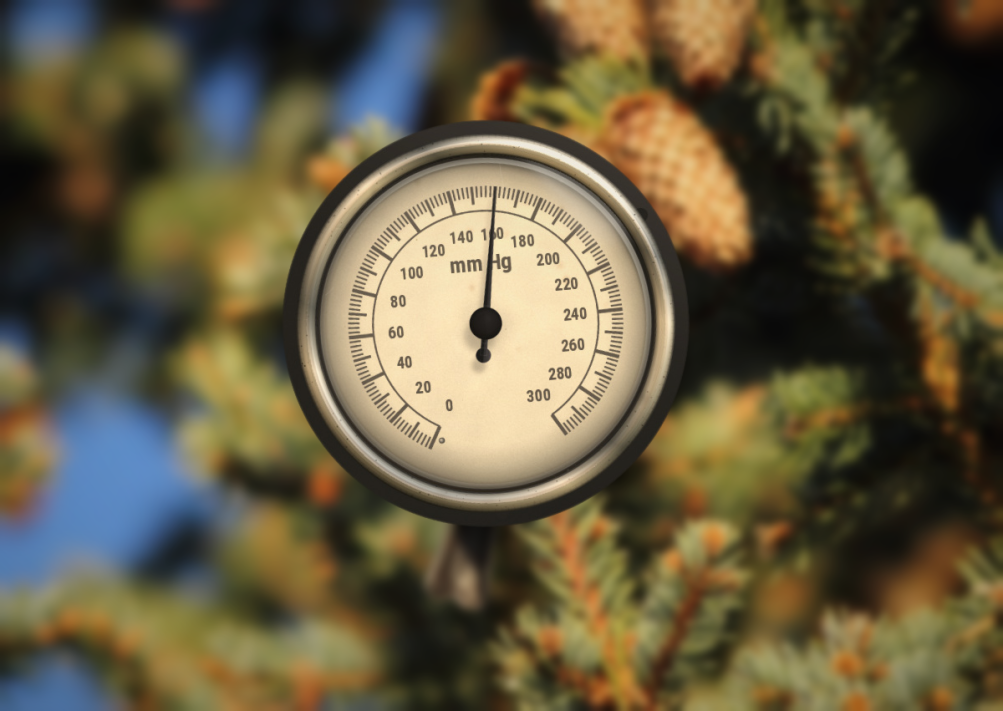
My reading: 160
